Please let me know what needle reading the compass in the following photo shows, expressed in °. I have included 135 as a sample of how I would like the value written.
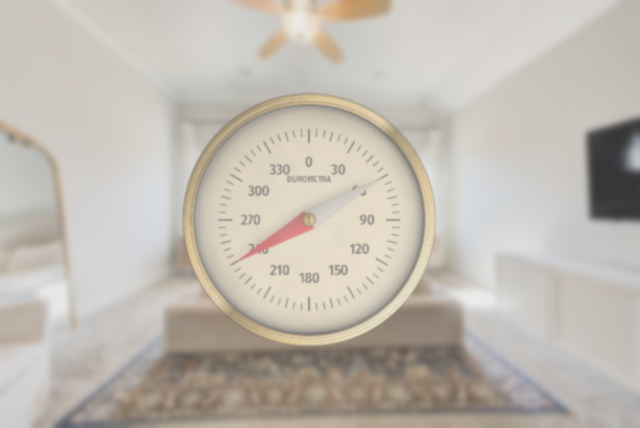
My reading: 240
